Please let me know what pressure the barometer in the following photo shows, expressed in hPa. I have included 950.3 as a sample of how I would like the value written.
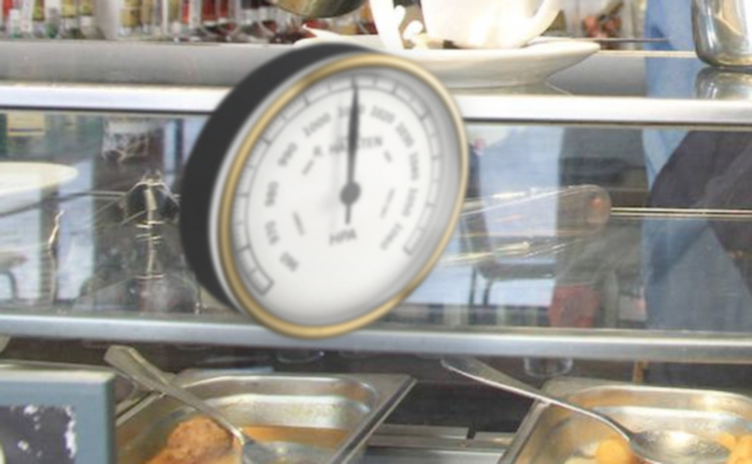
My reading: 1010
